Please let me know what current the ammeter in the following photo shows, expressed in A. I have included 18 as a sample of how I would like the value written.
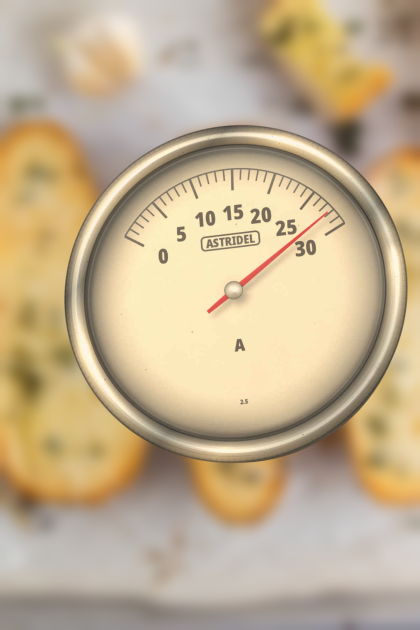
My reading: 28
